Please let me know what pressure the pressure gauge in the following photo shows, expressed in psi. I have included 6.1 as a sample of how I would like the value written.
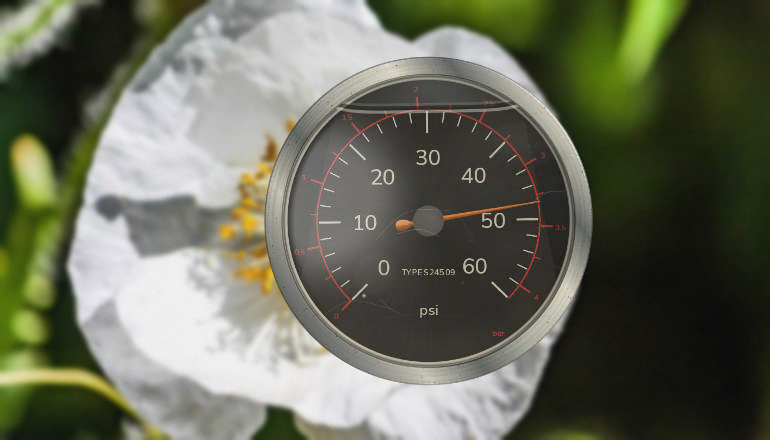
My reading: 48
